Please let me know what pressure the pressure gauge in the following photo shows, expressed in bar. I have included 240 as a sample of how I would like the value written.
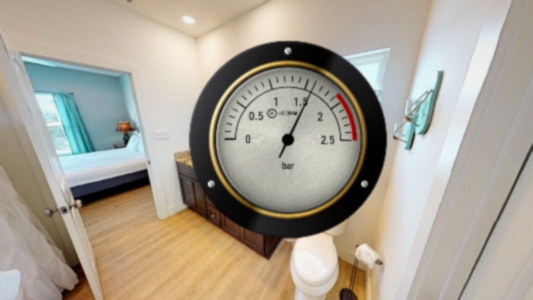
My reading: 1.6
